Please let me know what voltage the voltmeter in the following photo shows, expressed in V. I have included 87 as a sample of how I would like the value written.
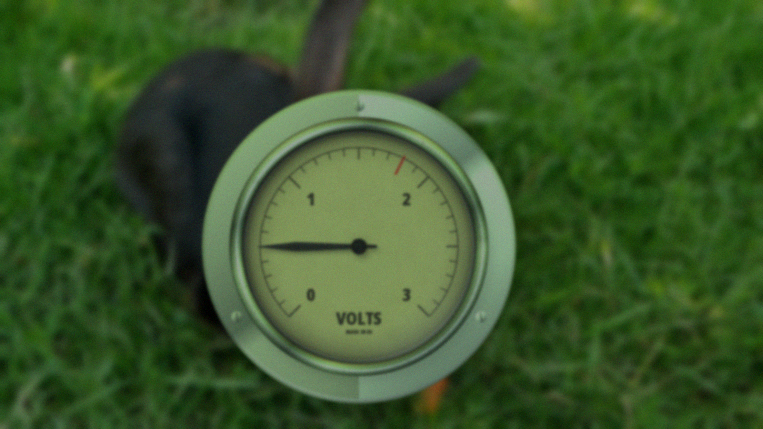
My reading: 0.5
